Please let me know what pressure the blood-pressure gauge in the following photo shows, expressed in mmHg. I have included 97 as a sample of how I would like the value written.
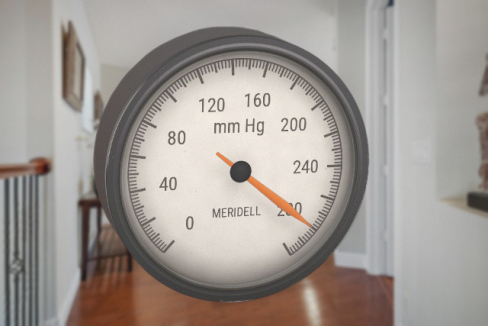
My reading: 280
